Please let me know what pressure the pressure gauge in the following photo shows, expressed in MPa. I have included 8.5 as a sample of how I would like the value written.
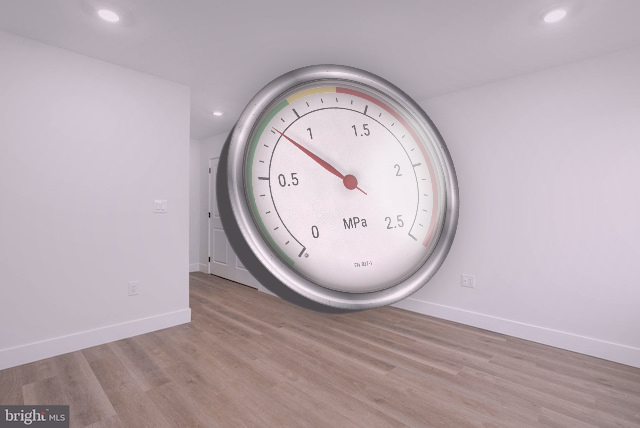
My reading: 0.8
